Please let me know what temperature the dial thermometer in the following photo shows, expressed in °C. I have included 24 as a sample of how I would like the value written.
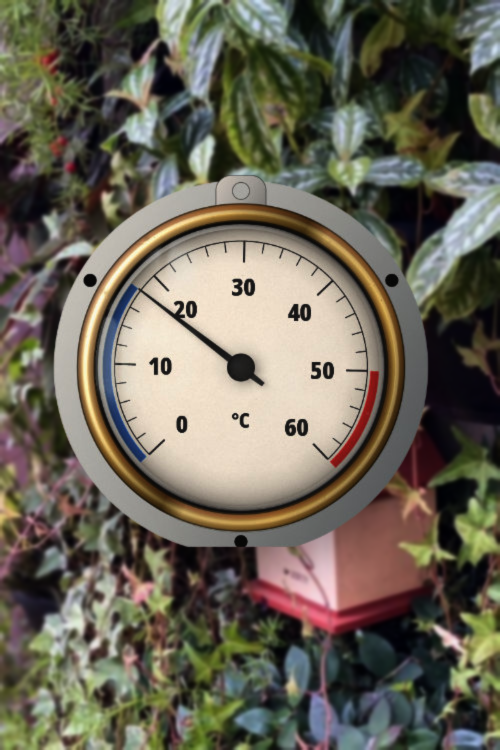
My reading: 18
